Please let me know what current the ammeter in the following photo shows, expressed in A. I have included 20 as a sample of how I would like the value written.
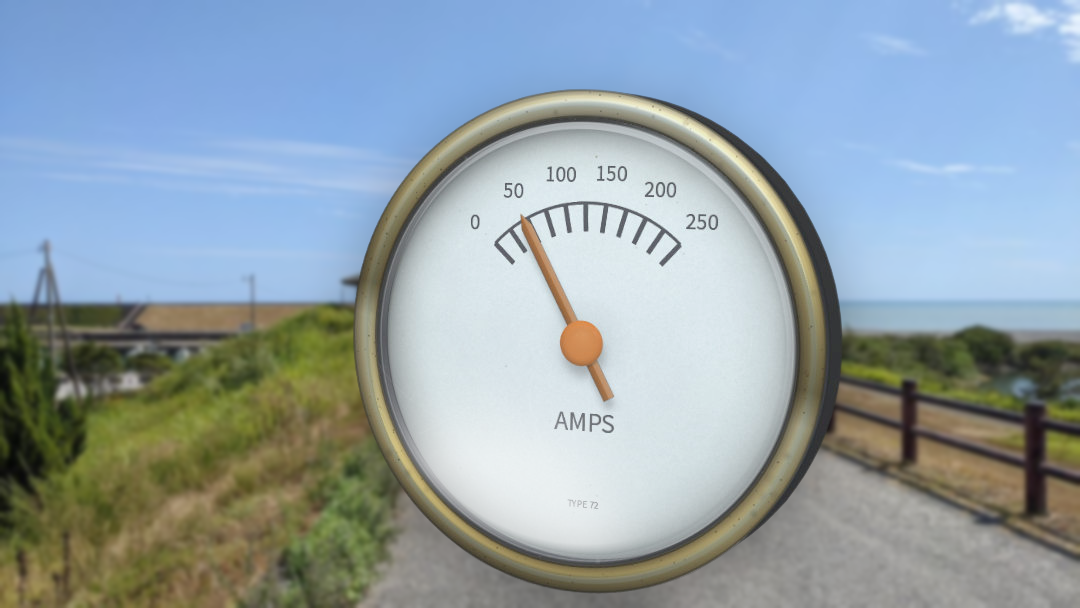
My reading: 50
